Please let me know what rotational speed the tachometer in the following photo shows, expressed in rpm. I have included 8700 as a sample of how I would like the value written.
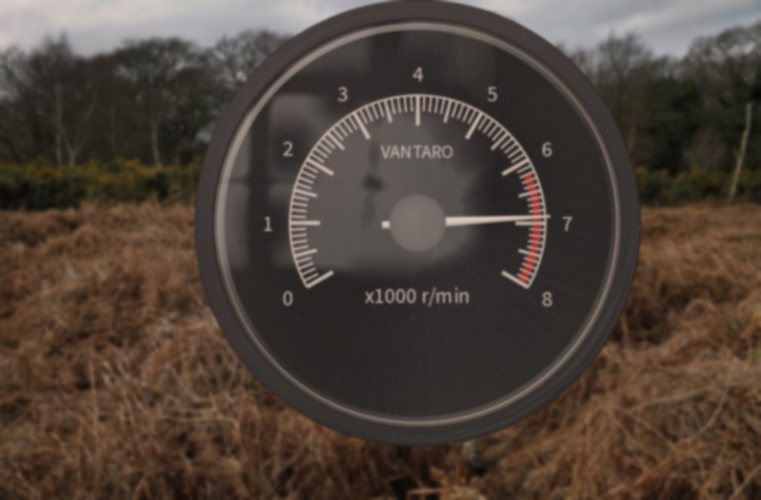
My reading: 6900
